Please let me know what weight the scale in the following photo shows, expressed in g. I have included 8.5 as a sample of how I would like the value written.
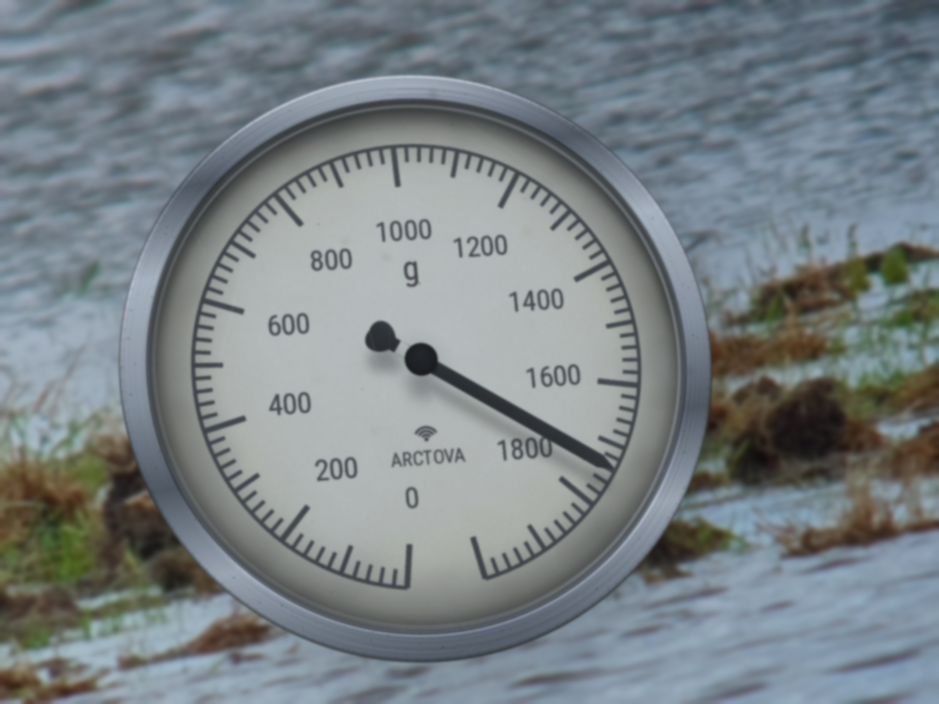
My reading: 1740
